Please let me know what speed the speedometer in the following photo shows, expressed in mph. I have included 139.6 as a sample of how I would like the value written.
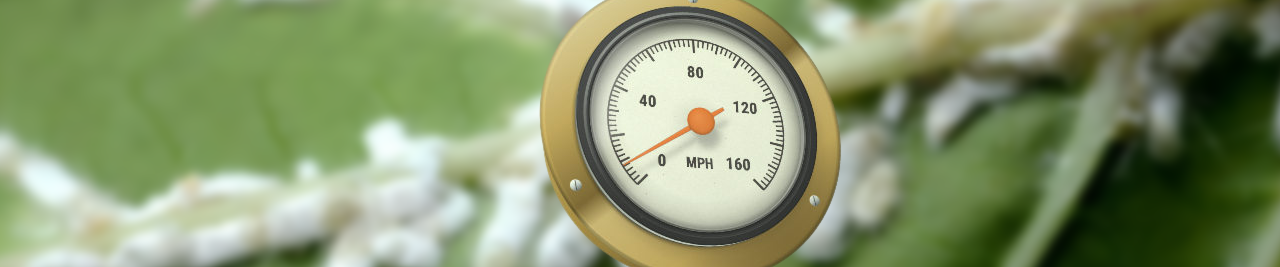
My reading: 8
